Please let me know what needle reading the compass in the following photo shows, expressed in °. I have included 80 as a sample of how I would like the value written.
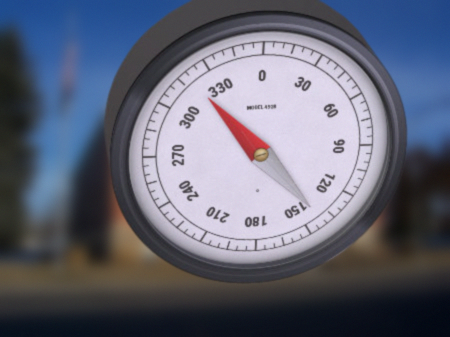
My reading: 320
